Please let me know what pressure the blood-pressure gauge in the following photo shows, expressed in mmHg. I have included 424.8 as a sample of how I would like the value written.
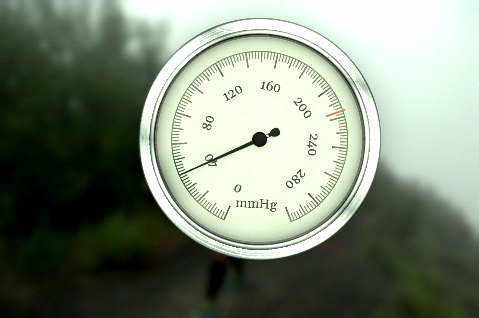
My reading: 40
